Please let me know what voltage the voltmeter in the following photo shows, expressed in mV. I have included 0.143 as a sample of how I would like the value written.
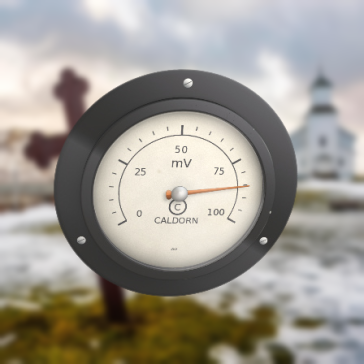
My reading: 85
